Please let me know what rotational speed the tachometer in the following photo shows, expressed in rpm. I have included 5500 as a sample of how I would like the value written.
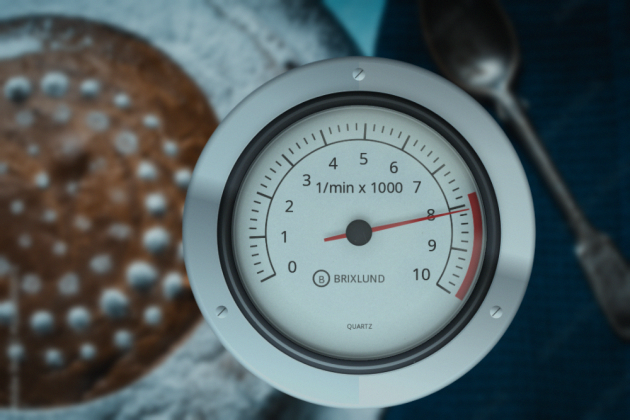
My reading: 8100
